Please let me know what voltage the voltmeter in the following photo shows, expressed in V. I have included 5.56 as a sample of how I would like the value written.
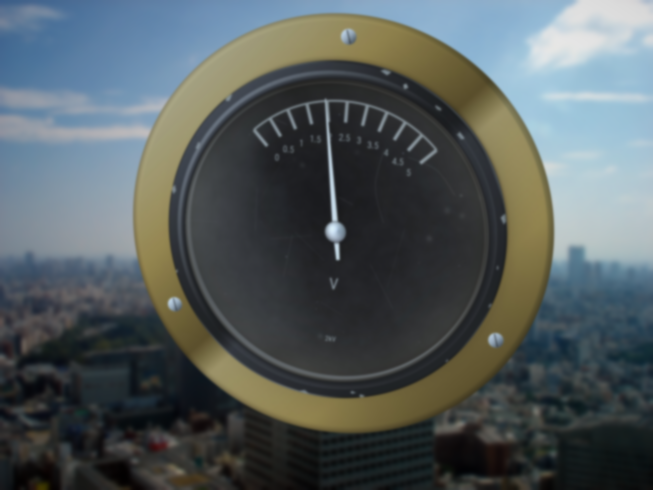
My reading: 2
